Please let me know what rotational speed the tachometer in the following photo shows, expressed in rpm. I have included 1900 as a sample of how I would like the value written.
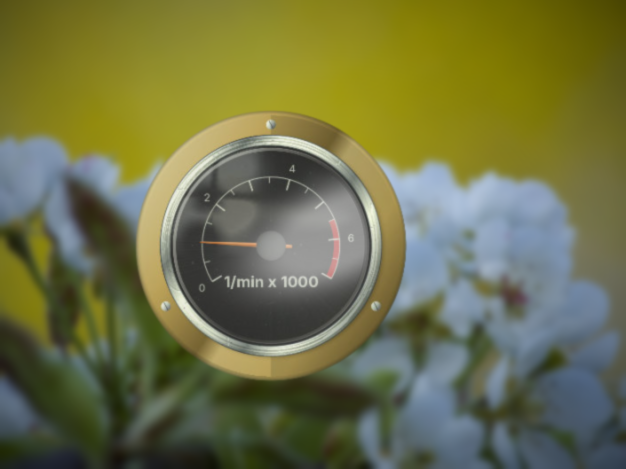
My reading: 1000
